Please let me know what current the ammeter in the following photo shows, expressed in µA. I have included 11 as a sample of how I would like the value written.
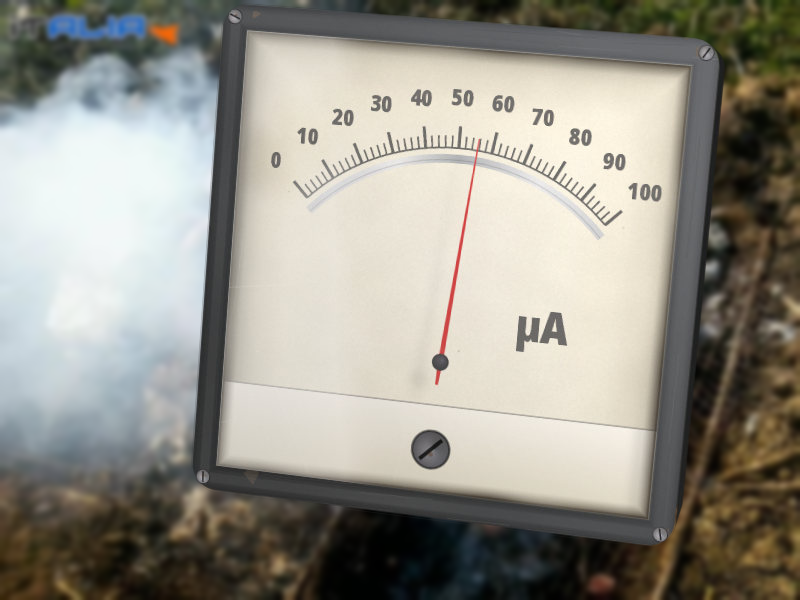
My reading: 56
